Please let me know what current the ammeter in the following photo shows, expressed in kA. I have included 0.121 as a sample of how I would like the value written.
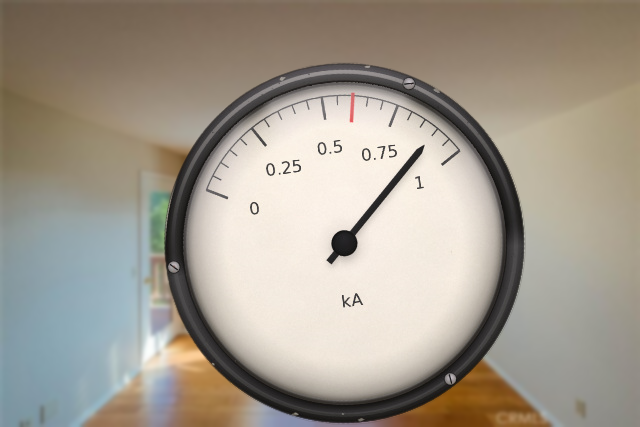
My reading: 0.9
